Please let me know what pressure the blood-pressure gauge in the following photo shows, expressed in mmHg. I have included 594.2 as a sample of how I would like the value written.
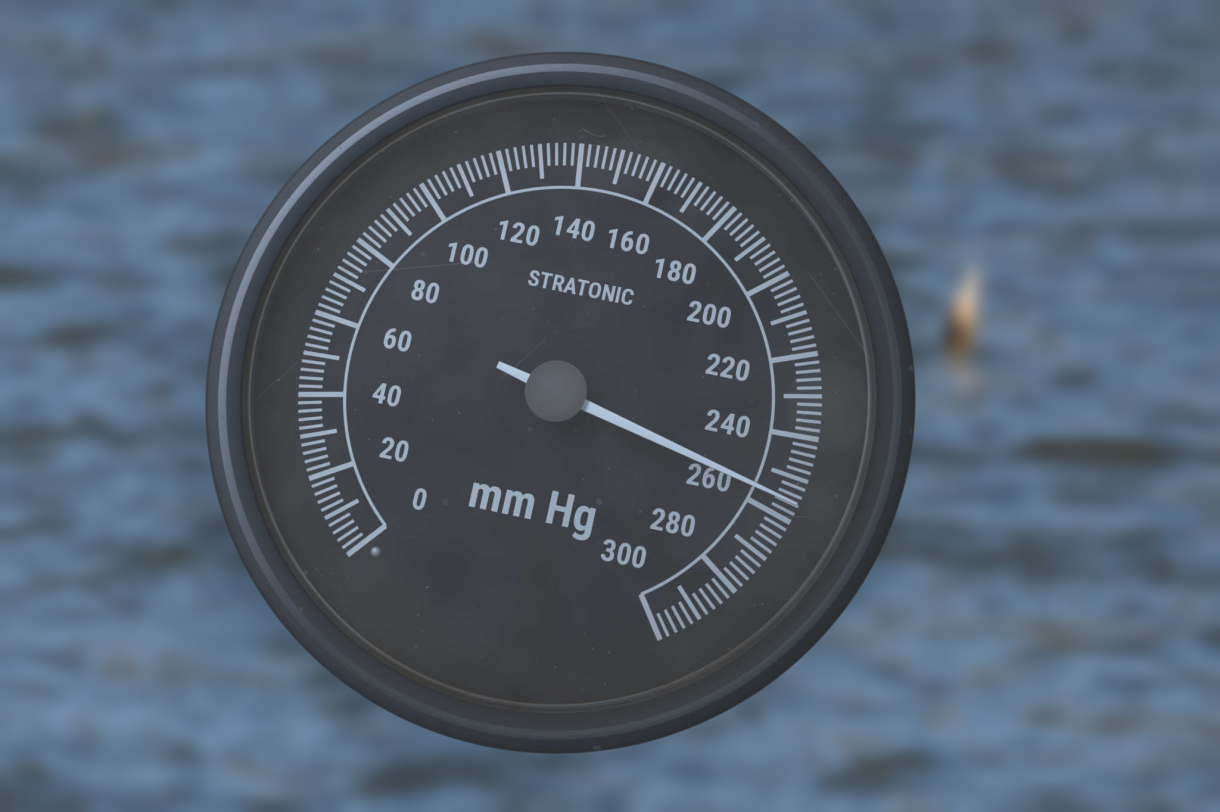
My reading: 256
